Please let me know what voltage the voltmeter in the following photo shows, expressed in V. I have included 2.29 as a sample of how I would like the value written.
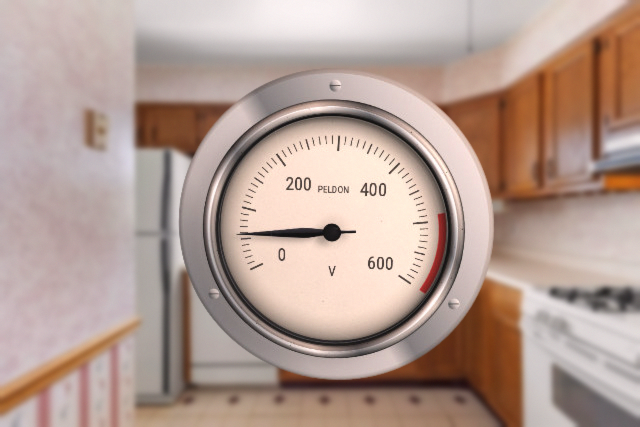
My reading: 60
